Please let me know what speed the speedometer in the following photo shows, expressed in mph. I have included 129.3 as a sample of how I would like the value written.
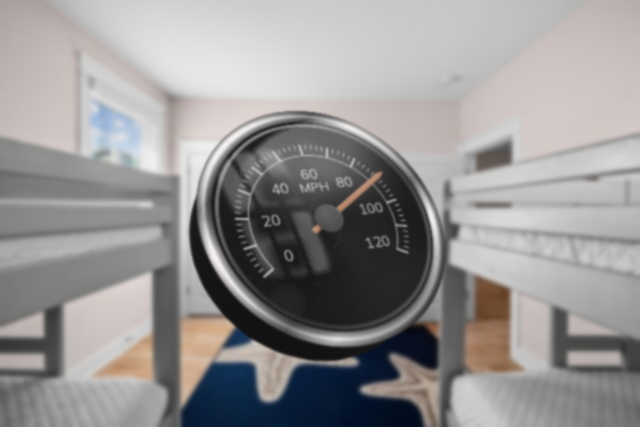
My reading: 90
